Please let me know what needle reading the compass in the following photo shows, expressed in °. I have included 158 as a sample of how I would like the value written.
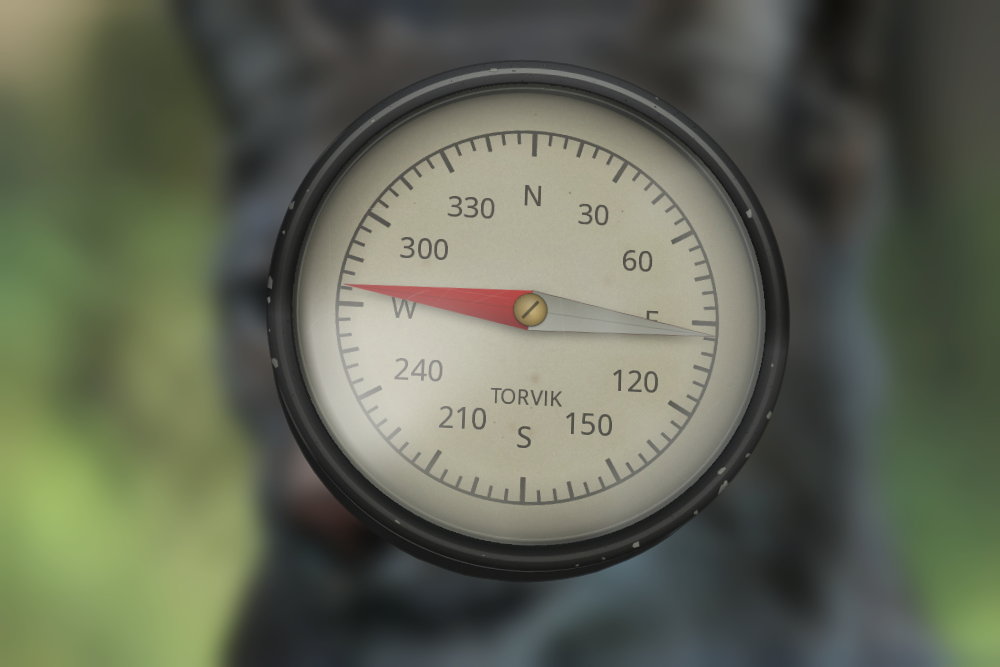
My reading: 275
